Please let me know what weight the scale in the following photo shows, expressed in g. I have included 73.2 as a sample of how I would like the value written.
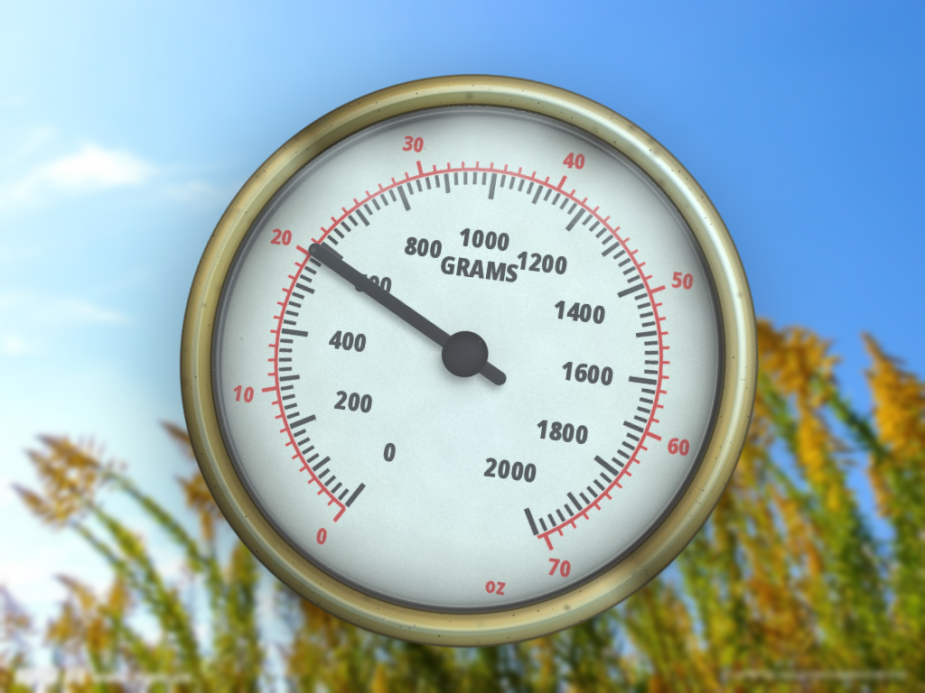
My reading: 580
